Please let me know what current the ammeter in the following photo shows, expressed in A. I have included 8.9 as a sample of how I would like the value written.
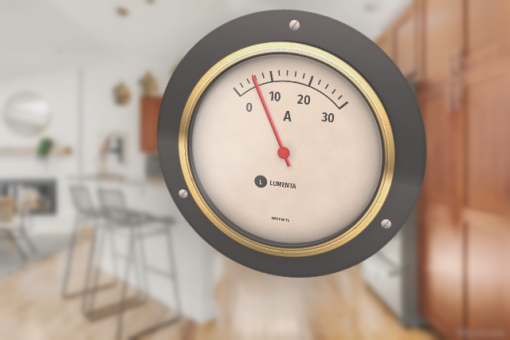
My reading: 6
